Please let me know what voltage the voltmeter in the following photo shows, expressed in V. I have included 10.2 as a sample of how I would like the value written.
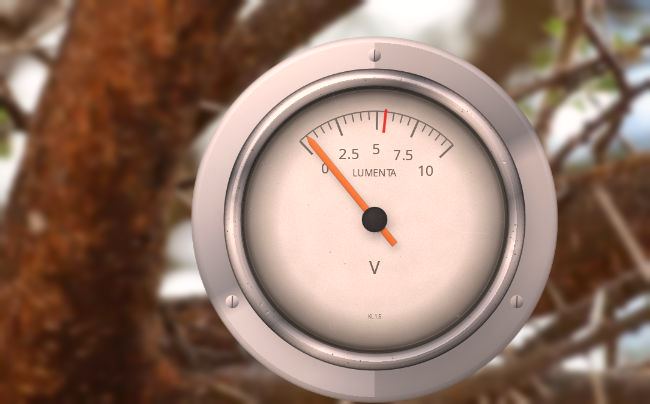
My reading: 0.5
